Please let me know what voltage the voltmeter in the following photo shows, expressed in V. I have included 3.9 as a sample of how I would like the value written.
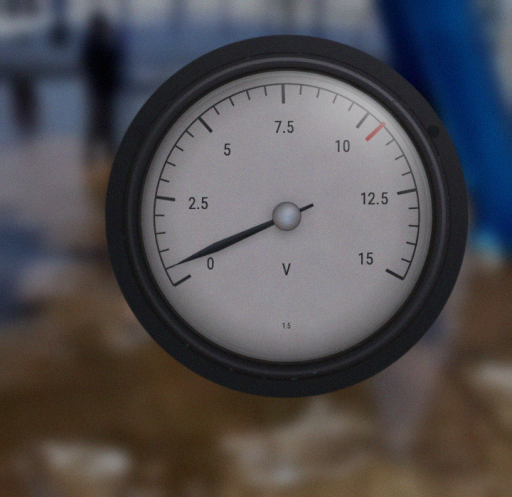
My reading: 0.5
